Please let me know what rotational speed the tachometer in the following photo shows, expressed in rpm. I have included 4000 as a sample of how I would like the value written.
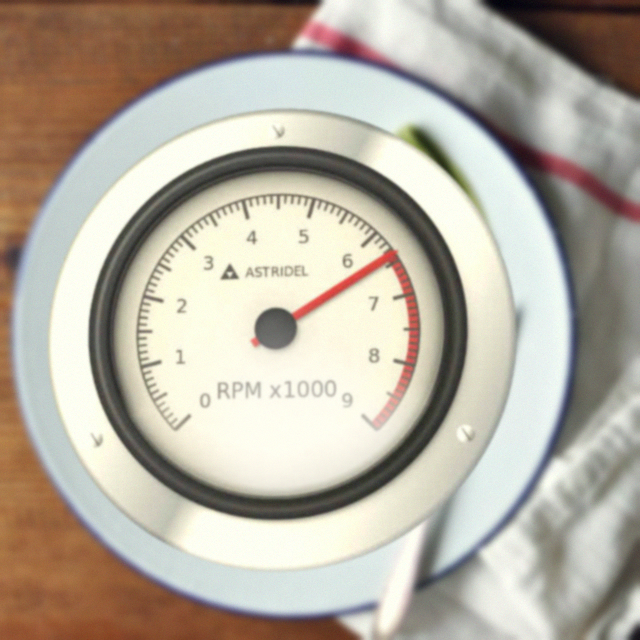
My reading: 6400
